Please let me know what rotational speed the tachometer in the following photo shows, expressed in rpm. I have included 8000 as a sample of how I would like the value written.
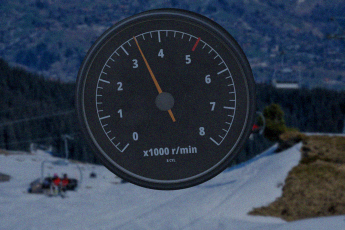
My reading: 3400
